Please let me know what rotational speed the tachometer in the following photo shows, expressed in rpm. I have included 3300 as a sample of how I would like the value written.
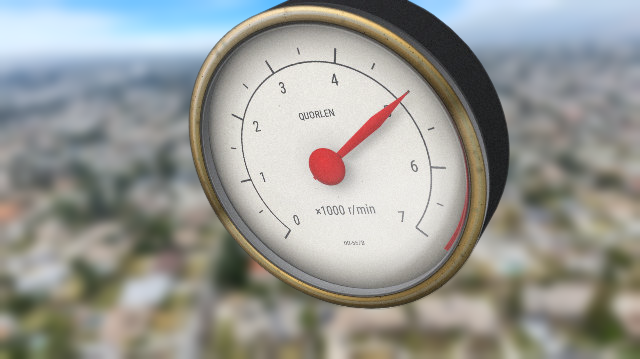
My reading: 5000
